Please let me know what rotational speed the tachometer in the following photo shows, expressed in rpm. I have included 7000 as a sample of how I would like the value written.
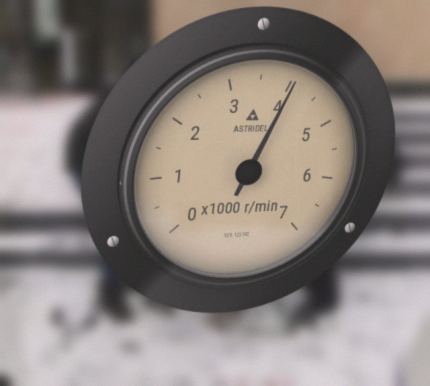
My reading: 4000
